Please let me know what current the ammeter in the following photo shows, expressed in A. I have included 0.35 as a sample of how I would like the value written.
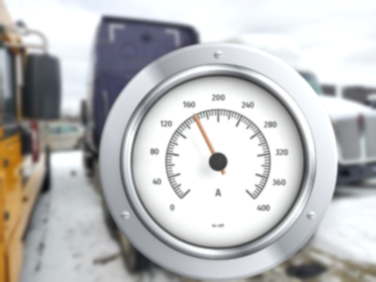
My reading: 160
